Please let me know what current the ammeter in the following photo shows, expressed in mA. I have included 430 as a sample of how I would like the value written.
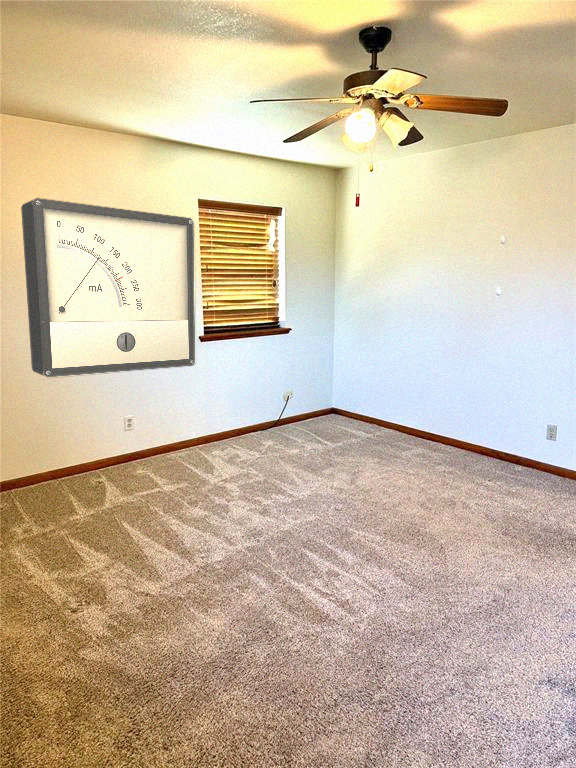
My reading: 125
